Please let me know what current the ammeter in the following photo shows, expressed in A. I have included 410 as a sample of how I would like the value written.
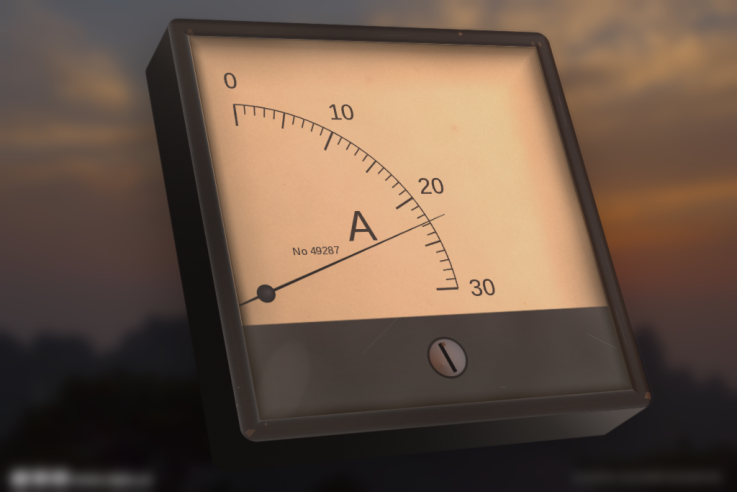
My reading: 23
